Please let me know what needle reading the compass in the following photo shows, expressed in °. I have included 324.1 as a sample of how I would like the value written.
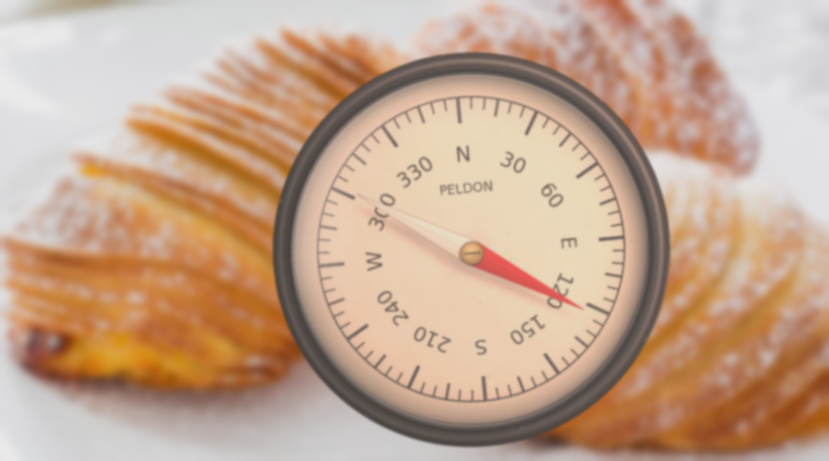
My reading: 122.5
